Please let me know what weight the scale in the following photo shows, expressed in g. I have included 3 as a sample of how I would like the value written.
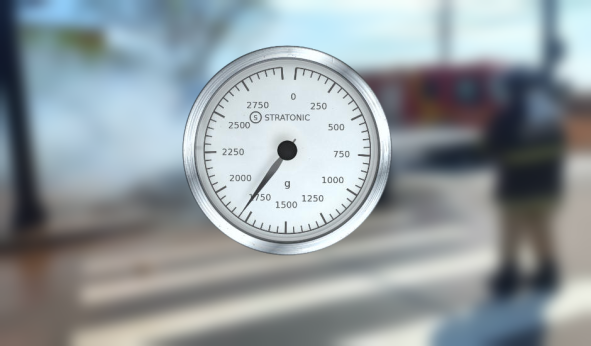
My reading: 1800
